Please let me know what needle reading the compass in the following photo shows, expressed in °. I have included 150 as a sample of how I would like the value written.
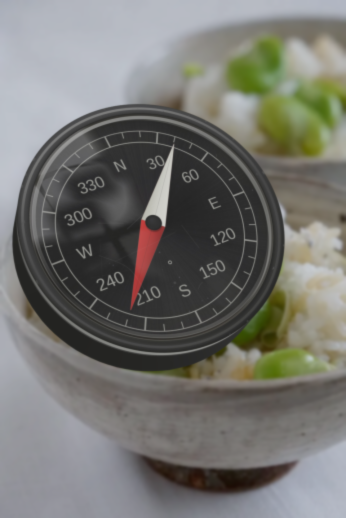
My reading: 220
